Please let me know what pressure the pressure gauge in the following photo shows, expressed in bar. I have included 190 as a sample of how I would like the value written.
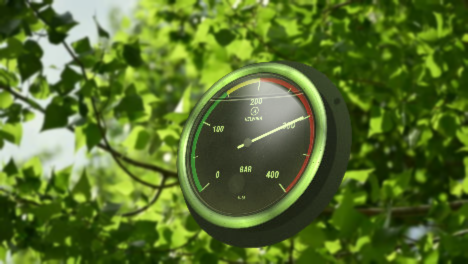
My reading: 300
